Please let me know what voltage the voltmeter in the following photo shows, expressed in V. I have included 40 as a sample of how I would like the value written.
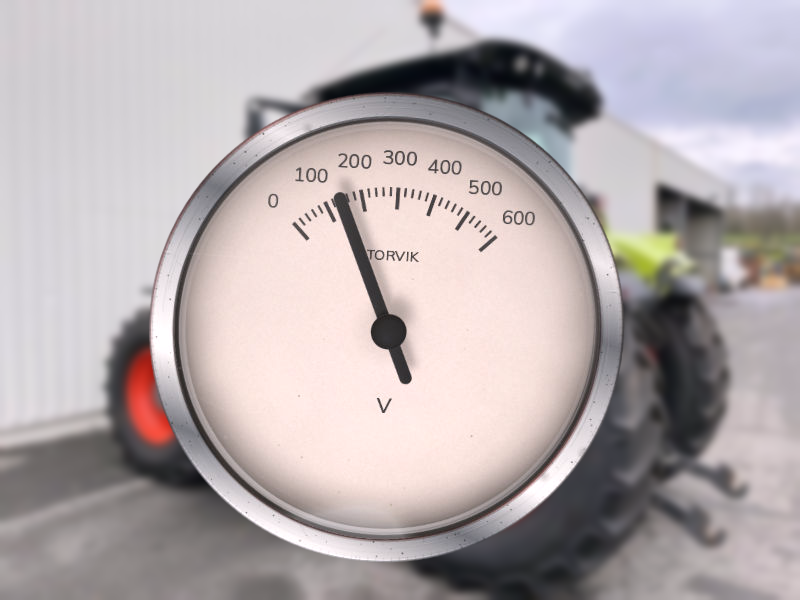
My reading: 140
